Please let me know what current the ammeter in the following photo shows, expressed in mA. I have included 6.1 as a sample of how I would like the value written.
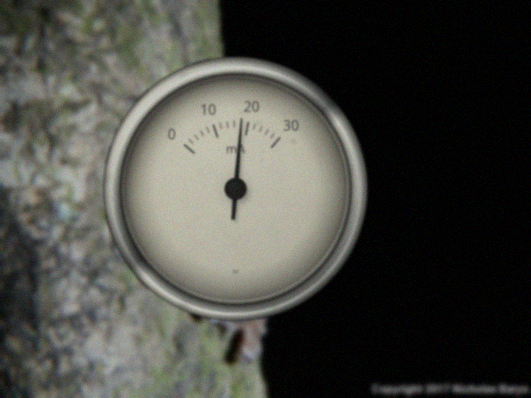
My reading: 18
